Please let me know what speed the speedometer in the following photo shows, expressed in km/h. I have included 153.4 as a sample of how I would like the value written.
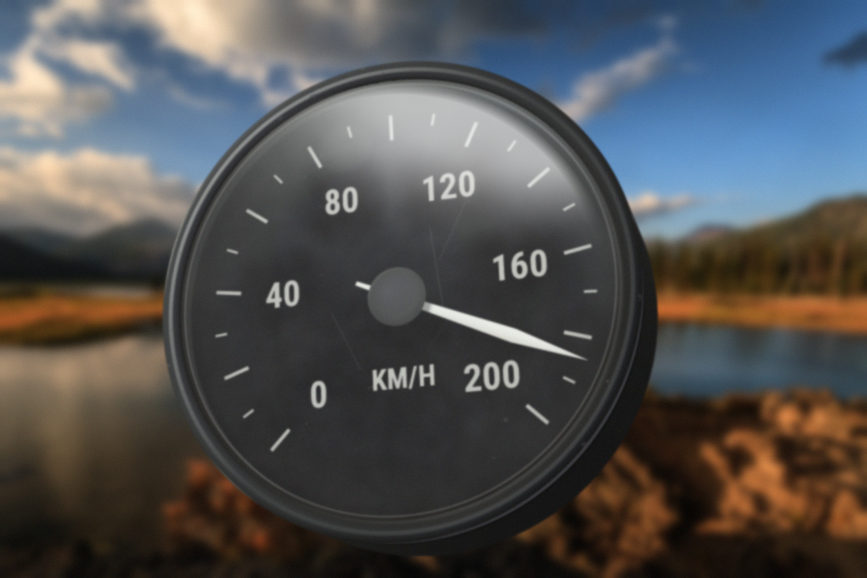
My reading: 185
